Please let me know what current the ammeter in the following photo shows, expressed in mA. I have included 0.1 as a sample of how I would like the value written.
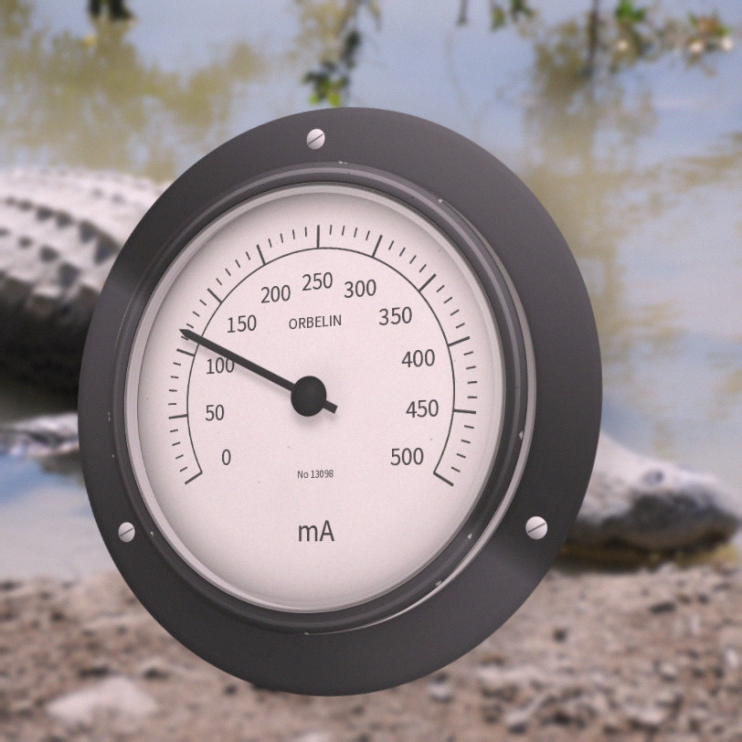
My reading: 115
